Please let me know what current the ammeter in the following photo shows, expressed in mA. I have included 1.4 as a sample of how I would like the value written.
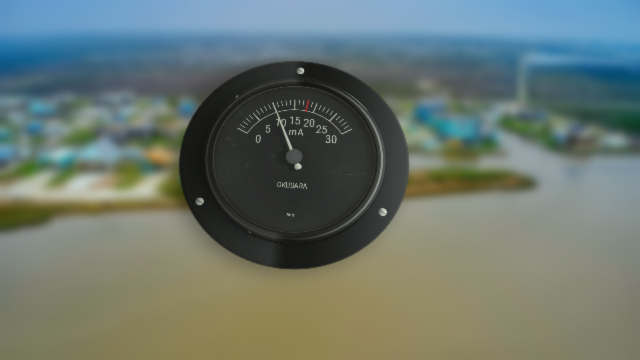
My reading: 10
